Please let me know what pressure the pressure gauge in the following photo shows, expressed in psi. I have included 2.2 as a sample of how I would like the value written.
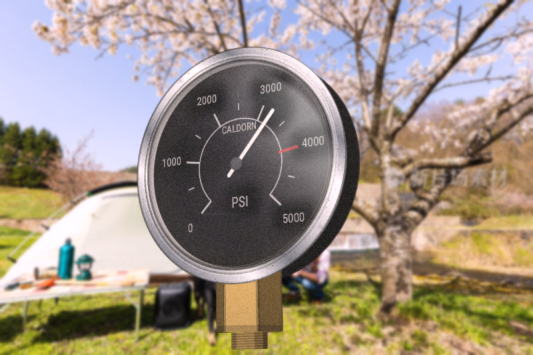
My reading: 3250
